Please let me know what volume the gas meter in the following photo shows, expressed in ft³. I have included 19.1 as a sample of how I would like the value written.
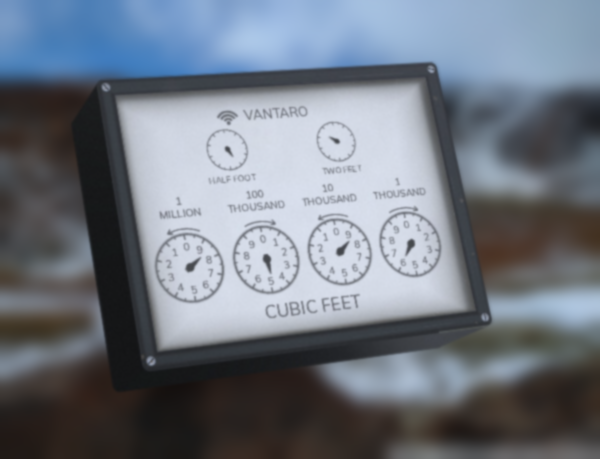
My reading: 848600
